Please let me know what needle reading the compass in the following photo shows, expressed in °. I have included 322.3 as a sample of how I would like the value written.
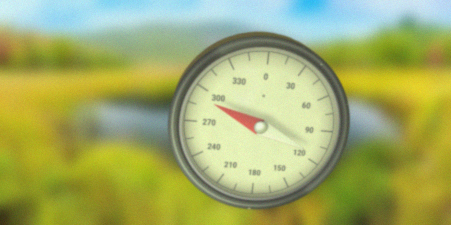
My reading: 292.5
